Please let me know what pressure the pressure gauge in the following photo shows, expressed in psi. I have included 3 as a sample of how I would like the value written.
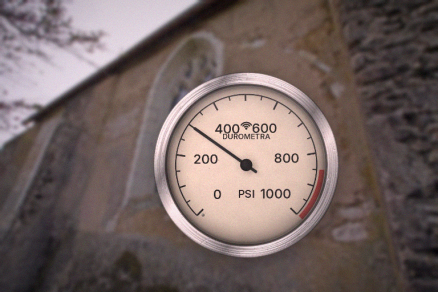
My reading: 300
